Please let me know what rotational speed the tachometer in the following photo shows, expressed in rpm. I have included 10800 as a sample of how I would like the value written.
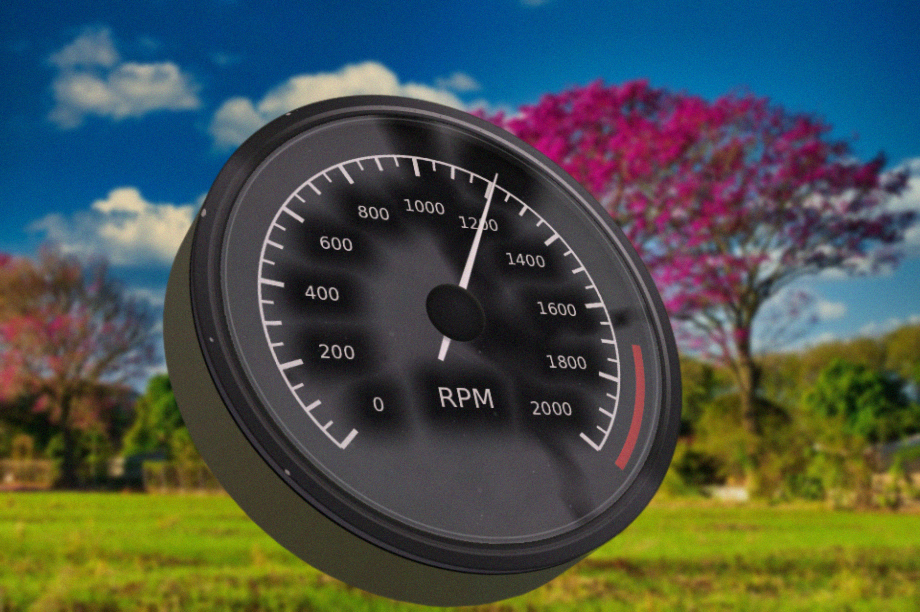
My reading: 1200
